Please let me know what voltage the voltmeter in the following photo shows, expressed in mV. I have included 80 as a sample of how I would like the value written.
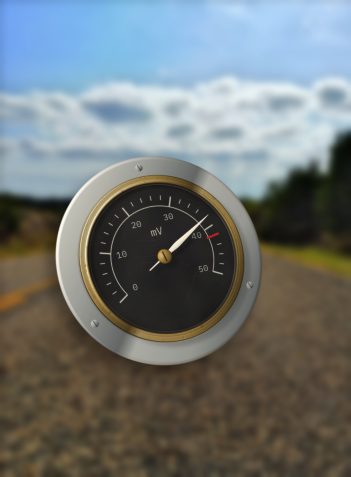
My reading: 38
